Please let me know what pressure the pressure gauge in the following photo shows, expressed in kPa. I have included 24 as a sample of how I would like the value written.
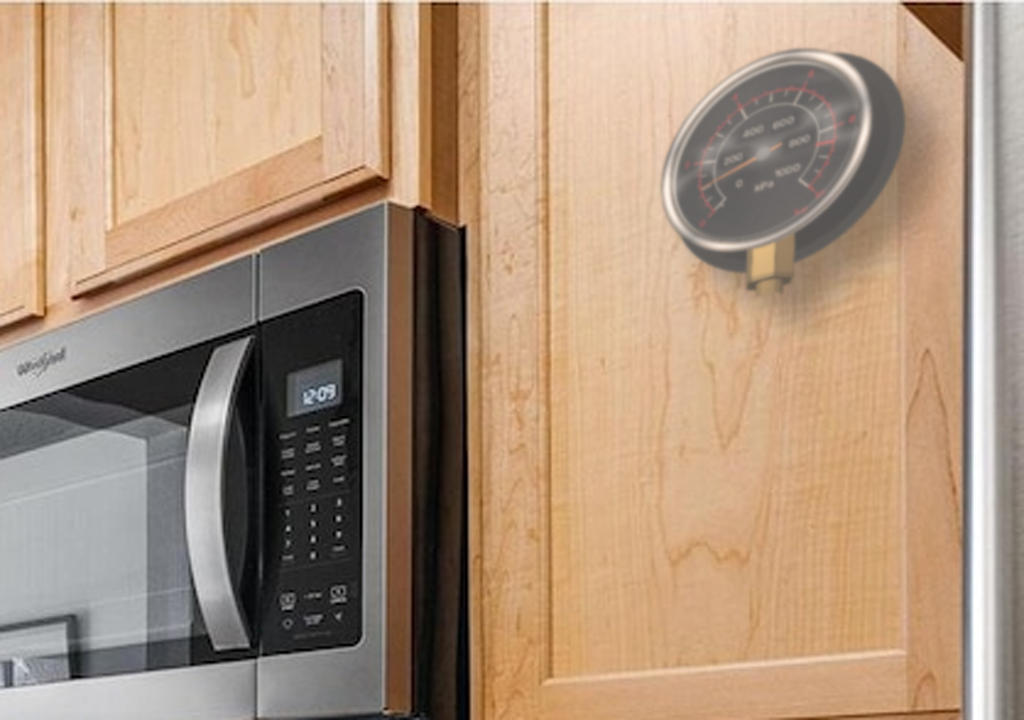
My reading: 100
